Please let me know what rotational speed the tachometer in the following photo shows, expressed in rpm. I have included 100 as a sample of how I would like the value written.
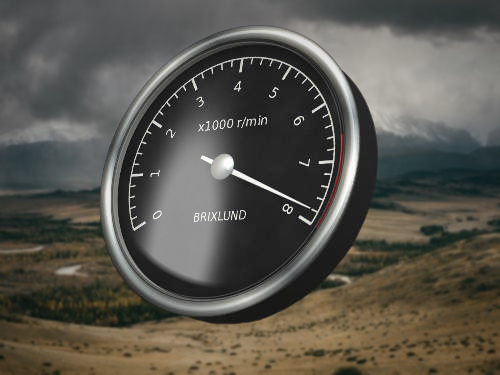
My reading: 7800
